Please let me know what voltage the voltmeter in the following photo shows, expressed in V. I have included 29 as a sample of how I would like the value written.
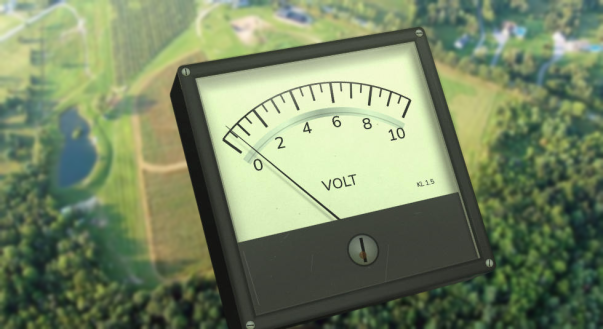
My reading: 0.5
